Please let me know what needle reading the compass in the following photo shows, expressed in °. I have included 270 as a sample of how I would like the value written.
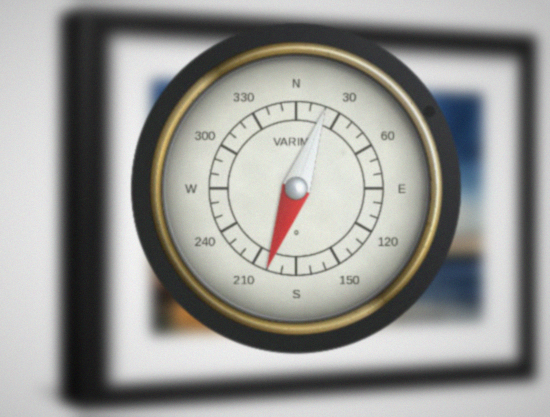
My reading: 200
